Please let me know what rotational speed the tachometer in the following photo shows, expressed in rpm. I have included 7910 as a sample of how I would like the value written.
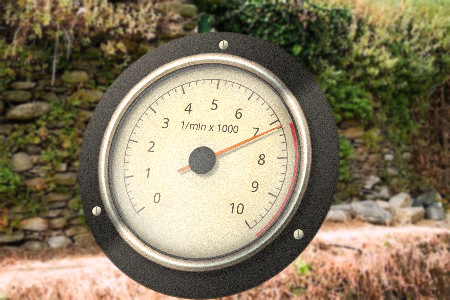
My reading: 7200
